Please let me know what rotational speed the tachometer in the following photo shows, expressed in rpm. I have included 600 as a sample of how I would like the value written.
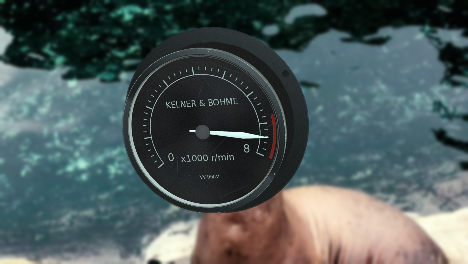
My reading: 7400
